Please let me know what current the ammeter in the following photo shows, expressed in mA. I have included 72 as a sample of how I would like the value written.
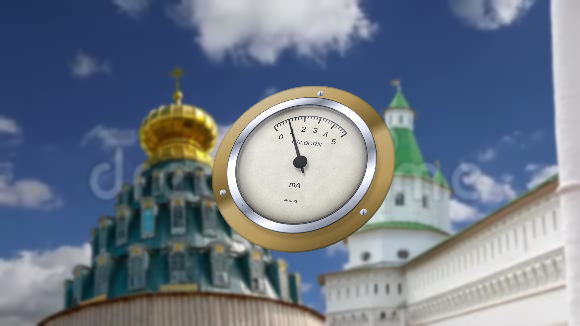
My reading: 1
